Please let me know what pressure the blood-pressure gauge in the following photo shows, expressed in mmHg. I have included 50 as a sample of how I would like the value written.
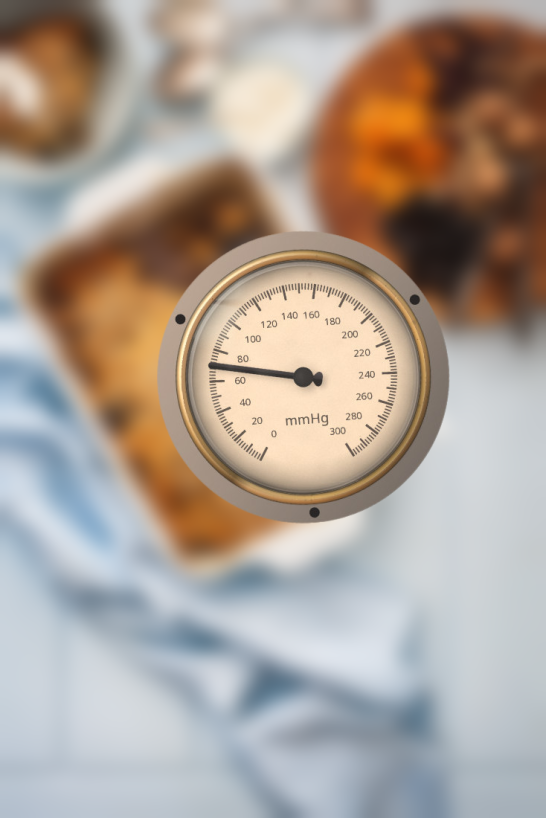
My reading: 70
